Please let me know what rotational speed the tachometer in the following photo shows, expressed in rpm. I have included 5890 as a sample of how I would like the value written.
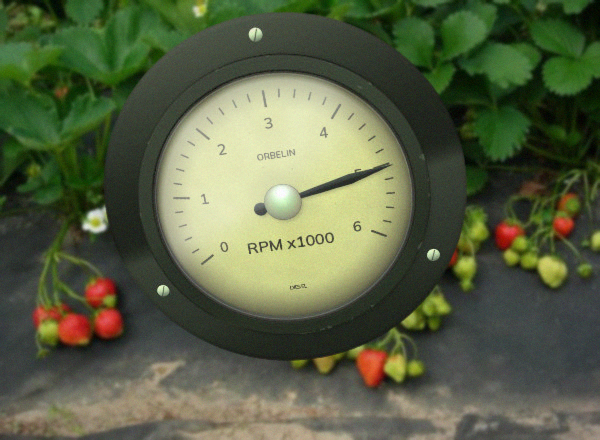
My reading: 5000
